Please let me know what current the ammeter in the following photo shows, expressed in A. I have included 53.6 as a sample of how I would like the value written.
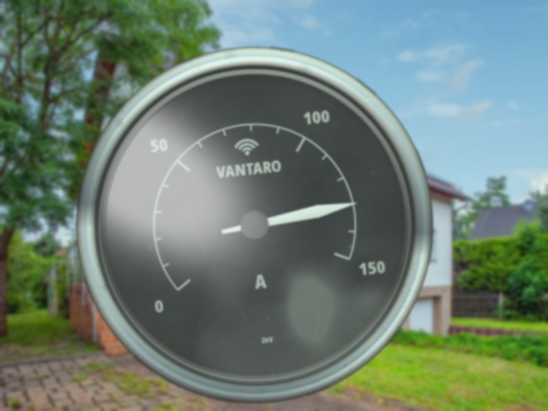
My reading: 130
